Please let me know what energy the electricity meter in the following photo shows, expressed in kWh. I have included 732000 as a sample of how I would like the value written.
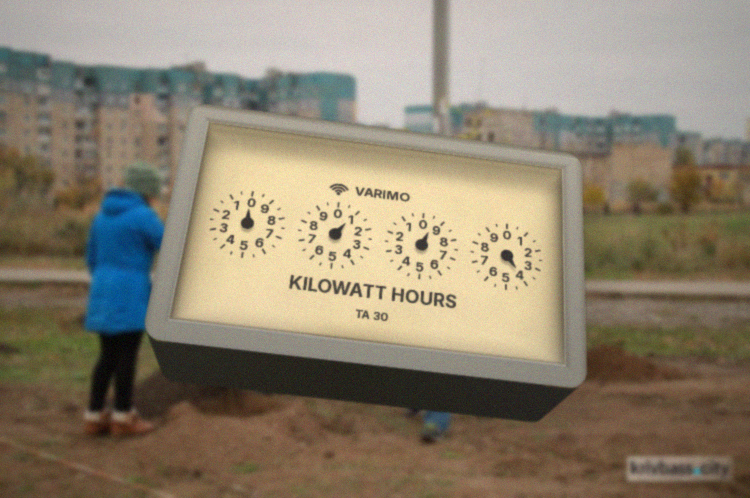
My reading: 94
